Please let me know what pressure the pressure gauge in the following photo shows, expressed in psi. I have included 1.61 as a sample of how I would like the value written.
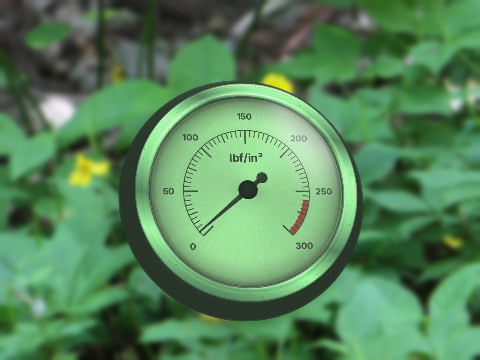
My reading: 5
